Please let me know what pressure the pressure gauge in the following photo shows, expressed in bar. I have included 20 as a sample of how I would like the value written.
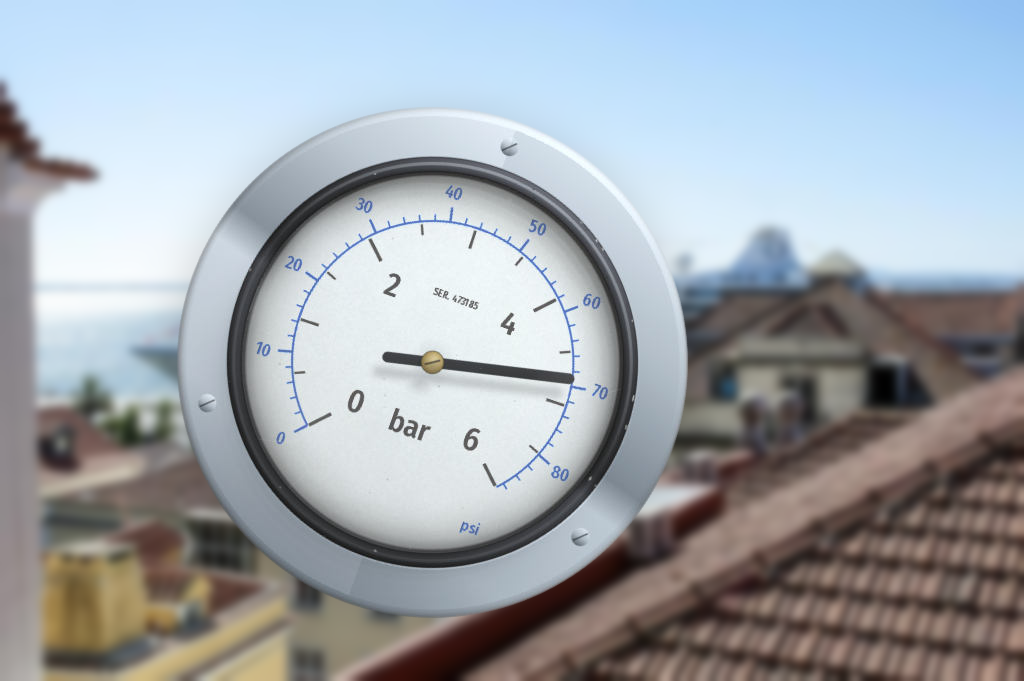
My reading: 4.75
